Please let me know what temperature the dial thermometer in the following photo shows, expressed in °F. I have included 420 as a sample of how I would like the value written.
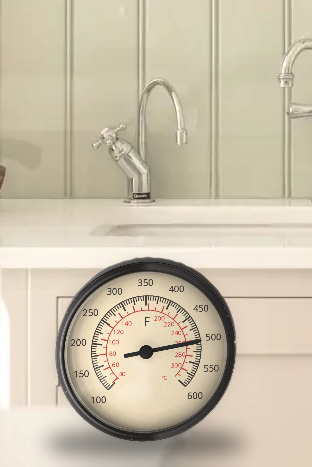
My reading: 500
